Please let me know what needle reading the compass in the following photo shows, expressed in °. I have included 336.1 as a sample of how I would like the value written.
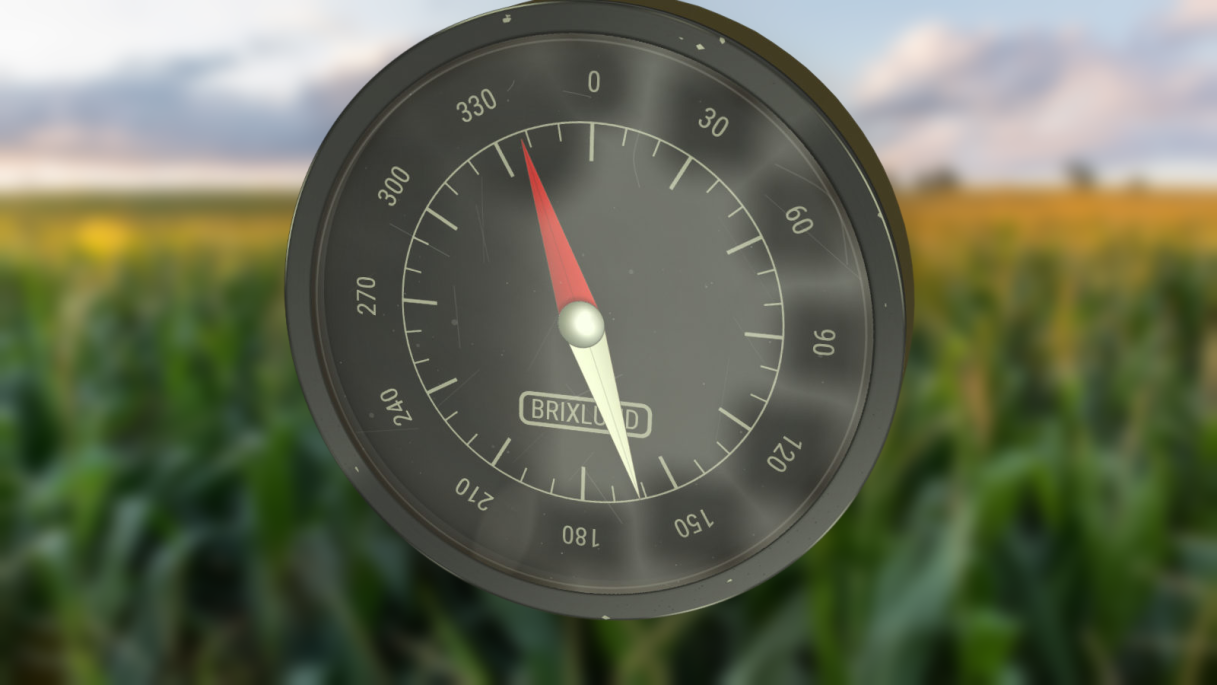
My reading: 340
